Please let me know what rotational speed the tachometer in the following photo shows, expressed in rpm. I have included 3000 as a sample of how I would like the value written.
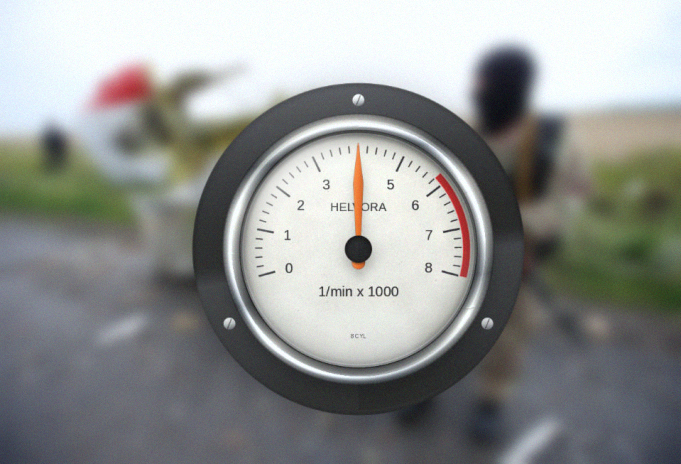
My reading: 4000
